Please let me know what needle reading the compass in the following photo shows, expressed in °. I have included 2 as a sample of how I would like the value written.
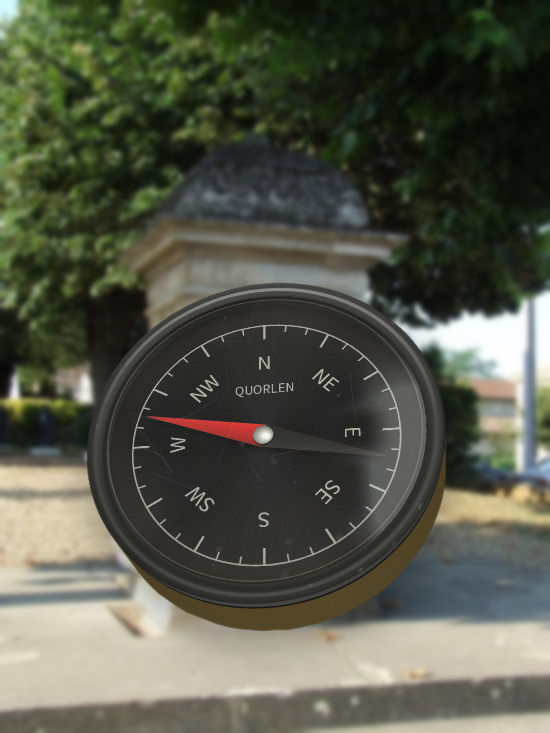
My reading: 285
